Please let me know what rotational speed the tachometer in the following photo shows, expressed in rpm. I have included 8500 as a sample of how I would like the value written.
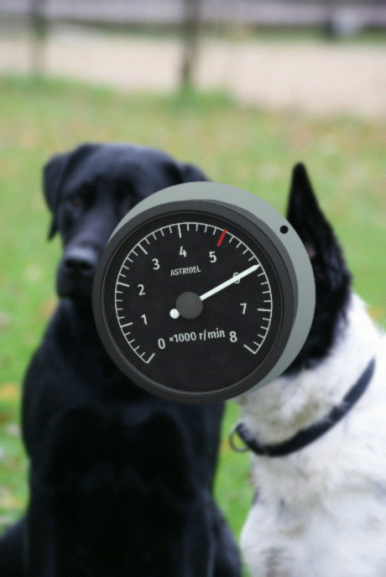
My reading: 6000
